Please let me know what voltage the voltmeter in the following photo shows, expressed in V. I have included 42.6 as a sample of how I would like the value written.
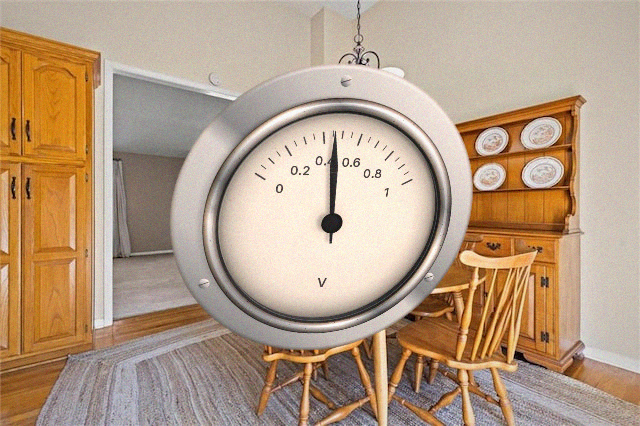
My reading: 0.45
